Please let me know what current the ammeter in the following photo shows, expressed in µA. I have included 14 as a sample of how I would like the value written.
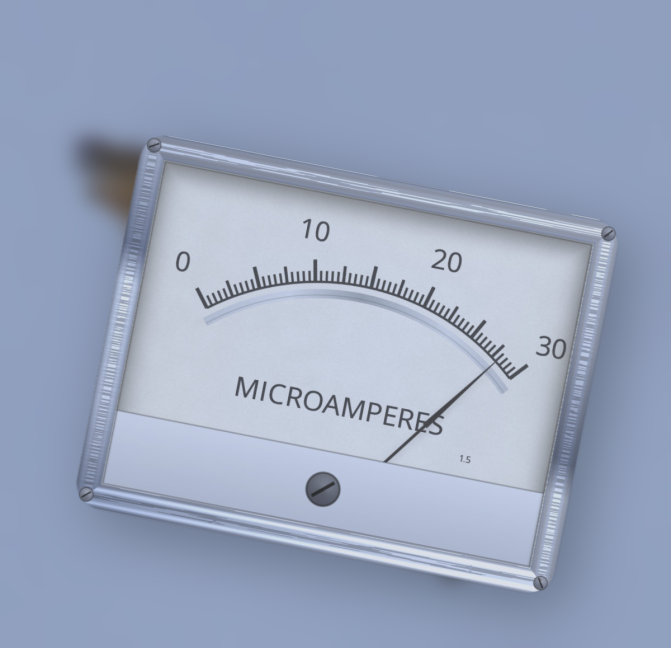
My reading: 28
